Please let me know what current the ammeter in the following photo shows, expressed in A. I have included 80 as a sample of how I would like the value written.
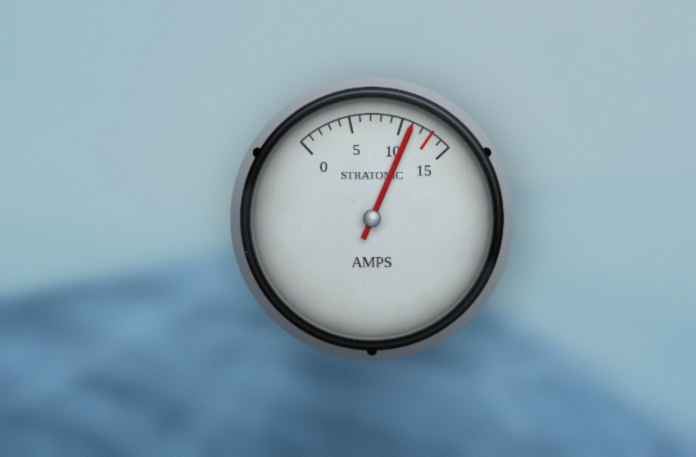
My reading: 11
